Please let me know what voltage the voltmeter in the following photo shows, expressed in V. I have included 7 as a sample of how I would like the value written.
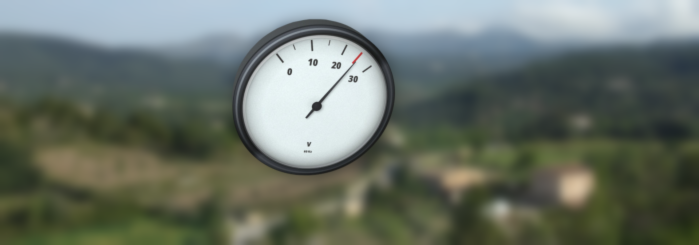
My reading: 25
